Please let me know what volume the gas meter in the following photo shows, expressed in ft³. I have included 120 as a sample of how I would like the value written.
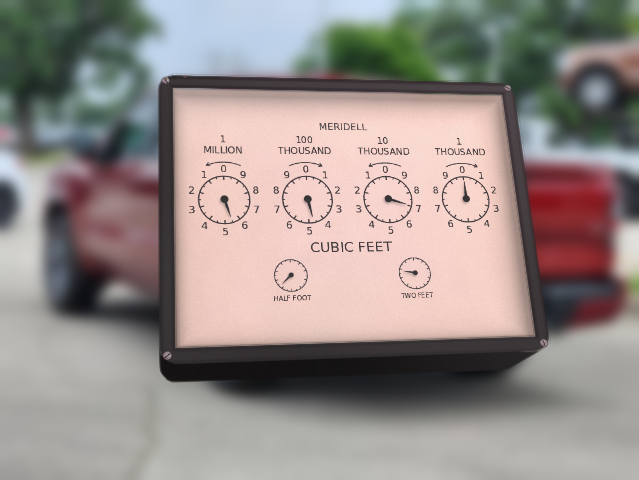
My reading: 547000
